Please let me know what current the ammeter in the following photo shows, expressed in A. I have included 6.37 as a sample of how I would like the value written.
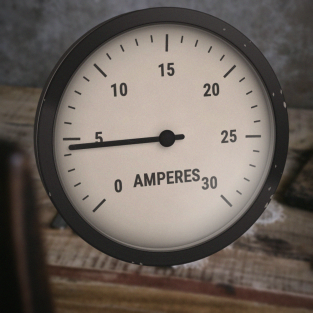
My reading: 4.5
